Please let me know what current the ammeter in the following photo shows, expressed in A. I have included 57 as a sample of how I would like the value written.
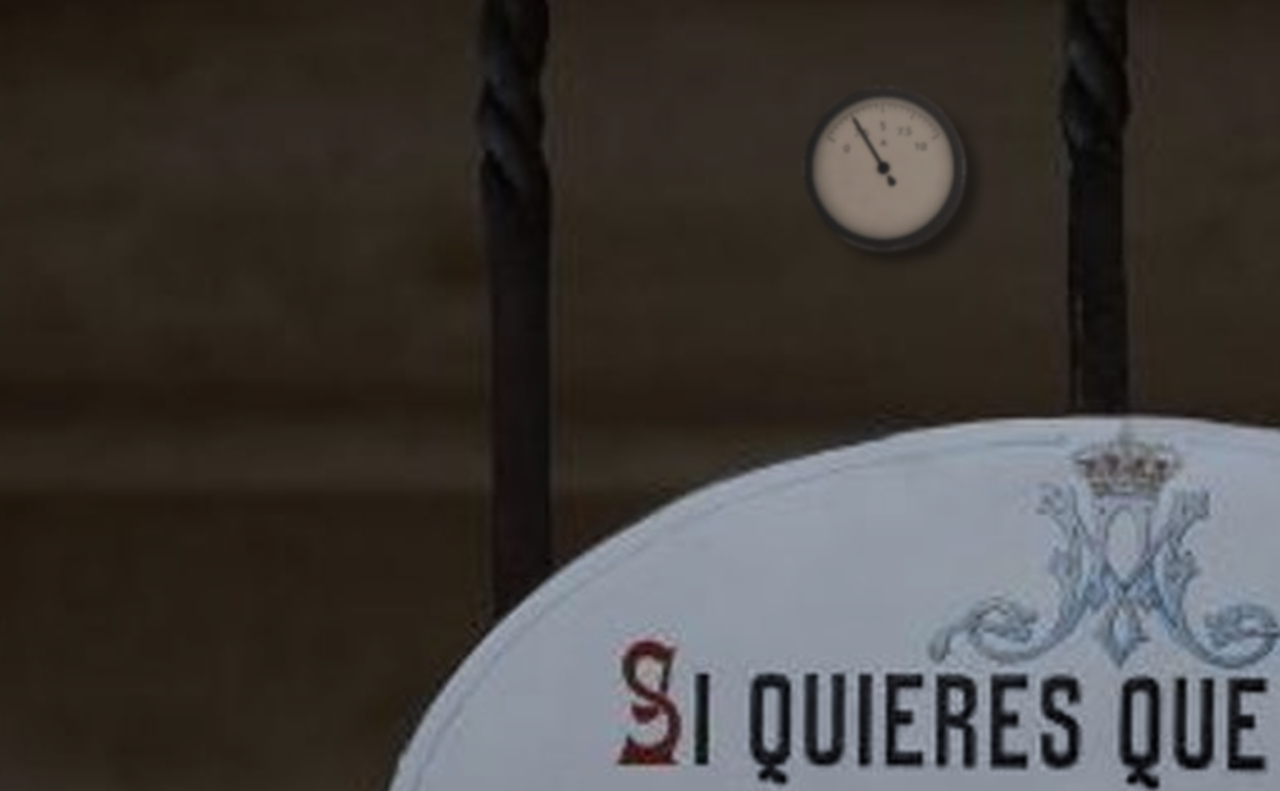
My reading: 2.5
